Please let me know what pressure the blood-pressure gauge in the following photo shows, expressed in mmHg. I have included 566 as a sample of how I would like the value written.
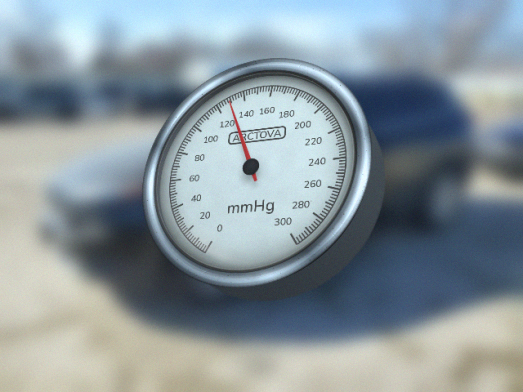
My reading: 130
